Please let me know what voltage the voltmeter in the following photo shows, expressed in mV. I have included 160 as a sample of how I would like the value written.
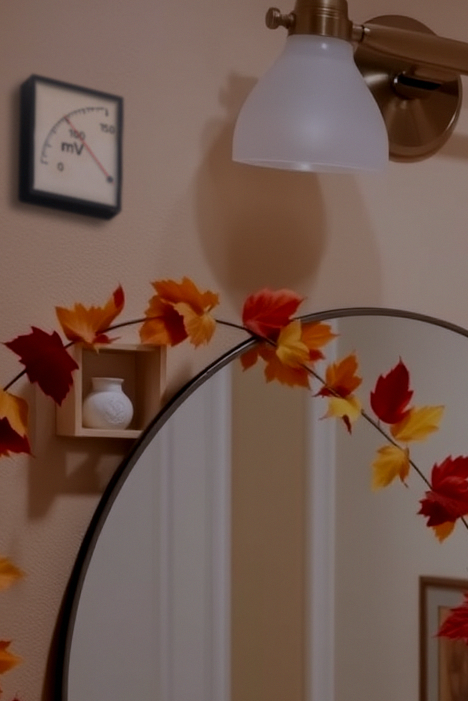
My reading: 100
